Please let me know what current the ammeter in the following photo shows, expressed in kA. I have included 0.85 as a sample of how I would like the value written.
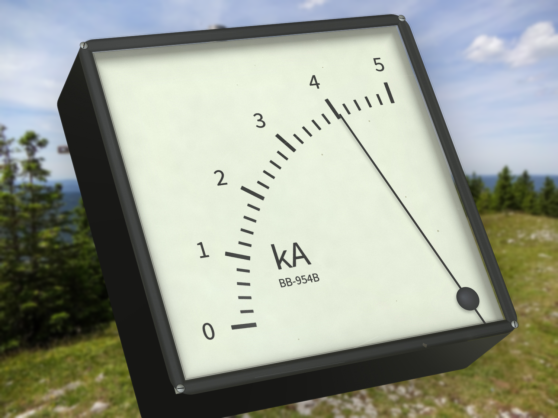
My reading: 4
